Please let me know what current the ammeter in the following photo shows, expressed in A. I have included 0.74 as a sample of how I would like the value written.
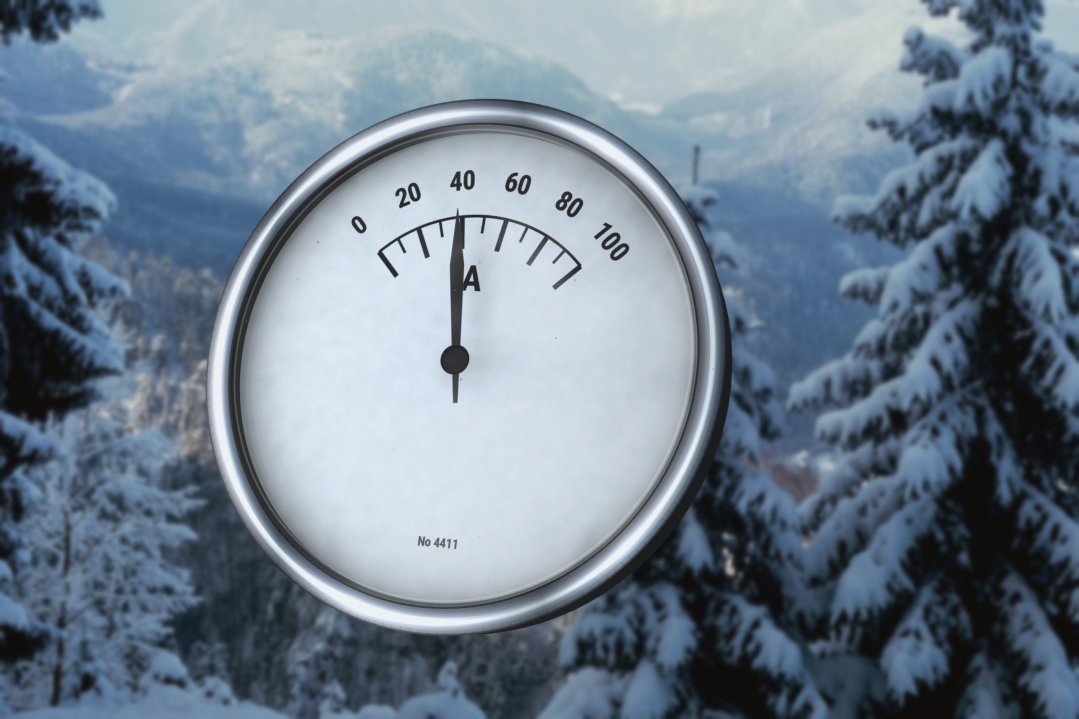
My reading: 40
